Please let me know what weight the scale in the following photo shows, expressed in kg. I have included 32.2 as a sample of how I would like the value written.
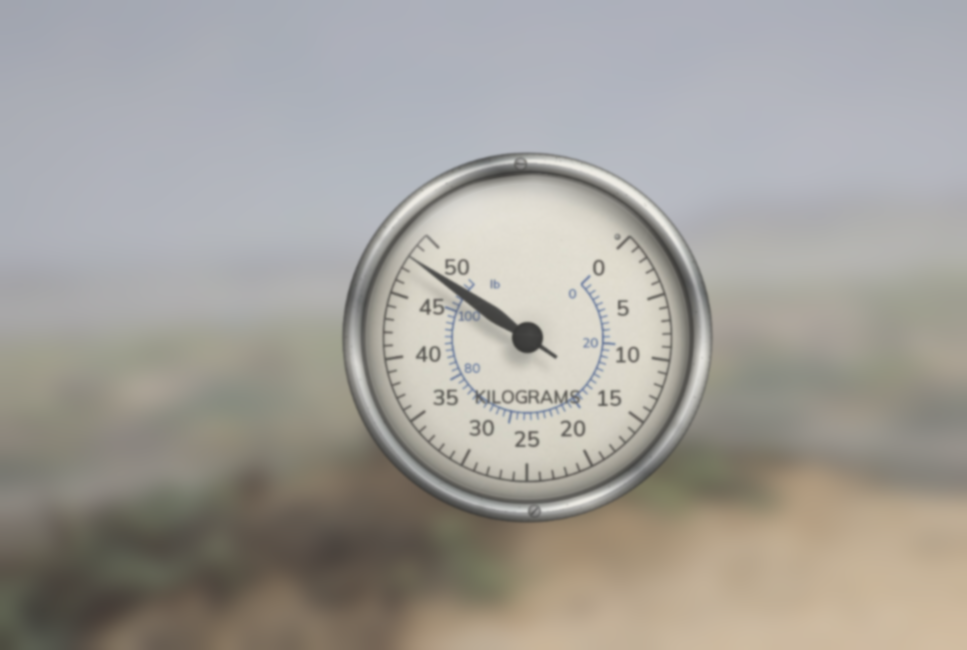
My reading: 48
